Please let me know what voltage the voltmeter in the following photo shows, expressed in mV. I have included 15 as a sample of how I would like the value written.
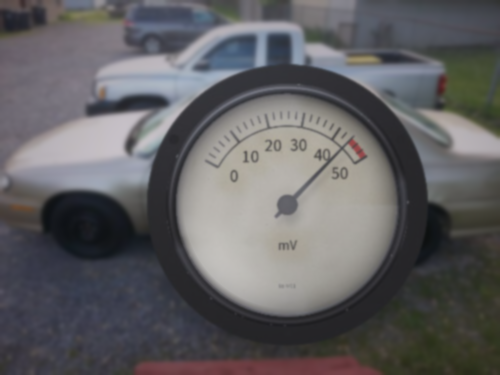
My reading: 44
